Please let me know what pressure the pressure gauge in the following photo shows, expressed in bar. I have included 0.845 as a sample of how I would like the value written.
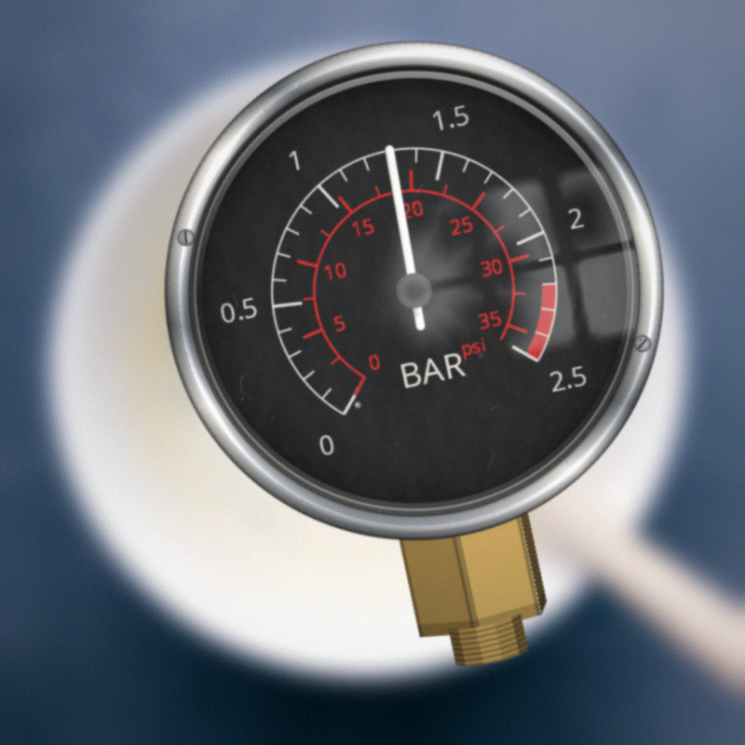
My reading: 1.3
